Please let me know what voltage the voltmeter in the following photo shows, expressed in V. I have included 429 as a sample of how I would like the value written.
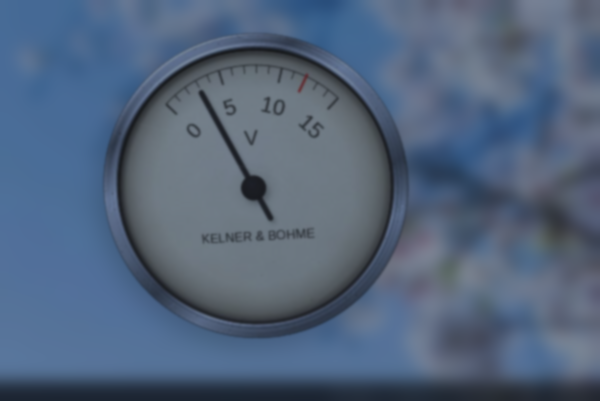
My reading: 3
